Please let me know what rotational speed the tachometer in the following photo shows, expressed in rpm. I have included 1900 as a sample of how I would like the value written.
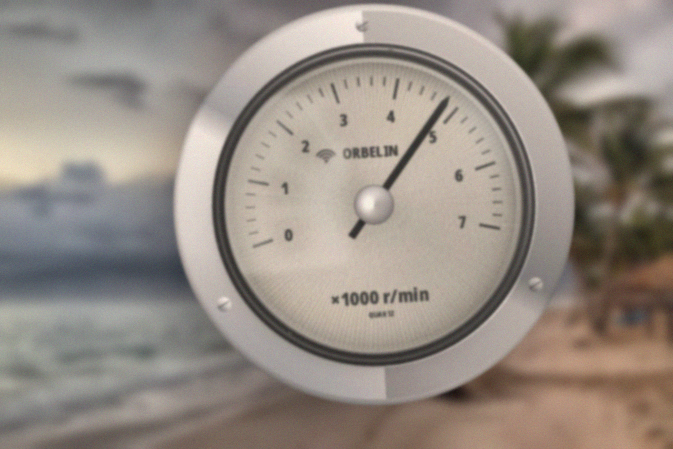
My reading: 4800
